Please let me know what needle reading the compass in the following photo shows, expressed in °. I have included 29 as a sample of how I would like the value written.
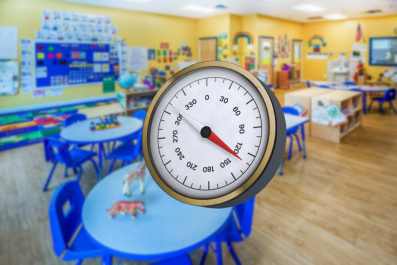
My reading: 130
